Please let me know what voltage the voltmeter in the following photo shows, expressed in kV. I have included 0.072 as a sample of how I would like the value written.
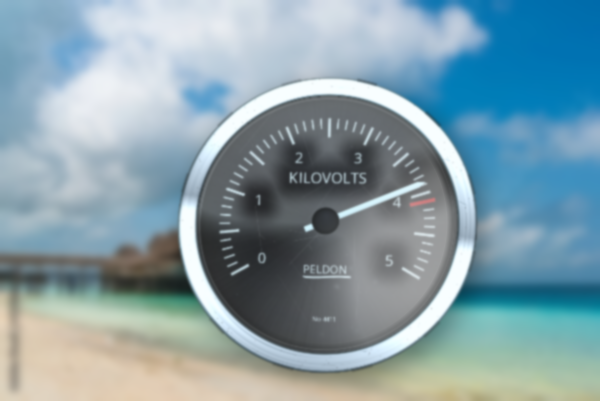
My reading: 3.9
